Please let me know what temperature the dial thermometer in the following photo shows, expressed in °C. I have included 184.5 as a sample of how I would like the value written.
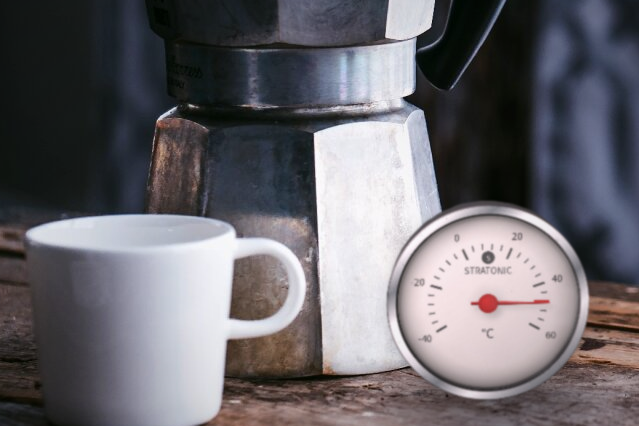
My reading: 48
